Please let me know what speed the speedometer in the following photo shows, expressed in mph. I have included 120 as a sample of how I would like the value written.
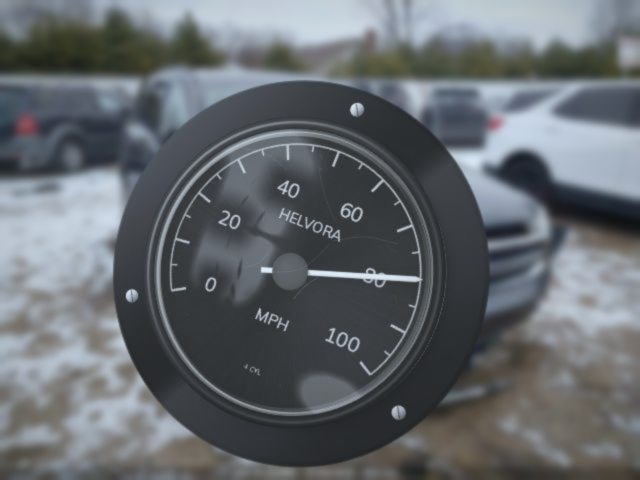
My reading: 80
